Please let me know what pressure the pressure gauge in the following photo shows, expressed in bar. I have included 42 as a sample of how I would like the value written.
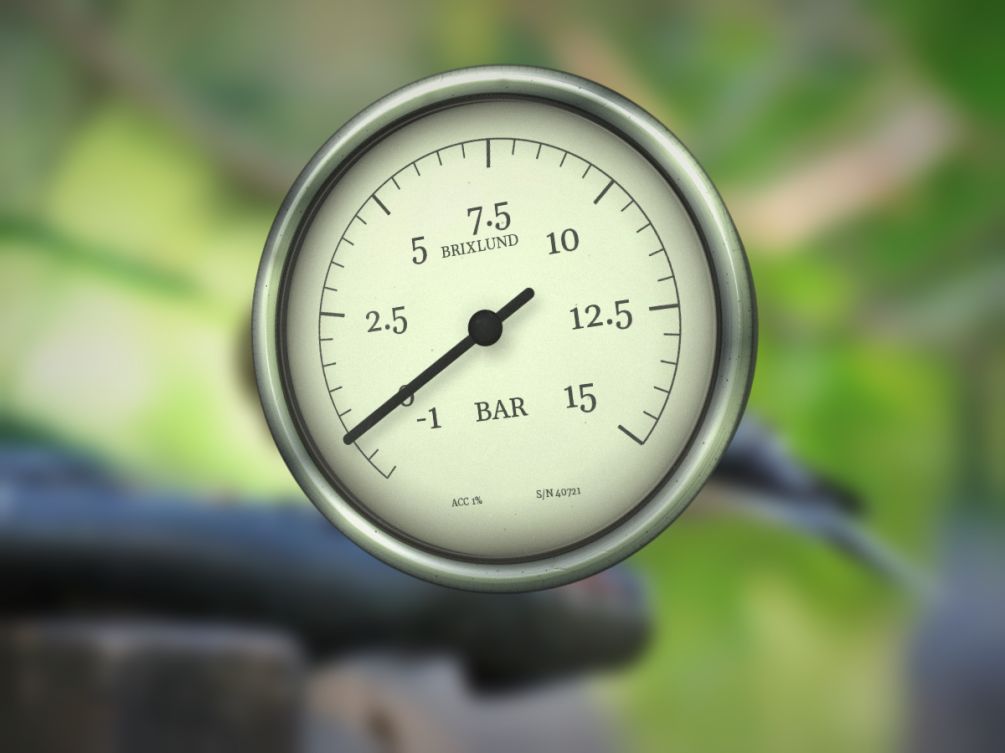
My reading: 0
